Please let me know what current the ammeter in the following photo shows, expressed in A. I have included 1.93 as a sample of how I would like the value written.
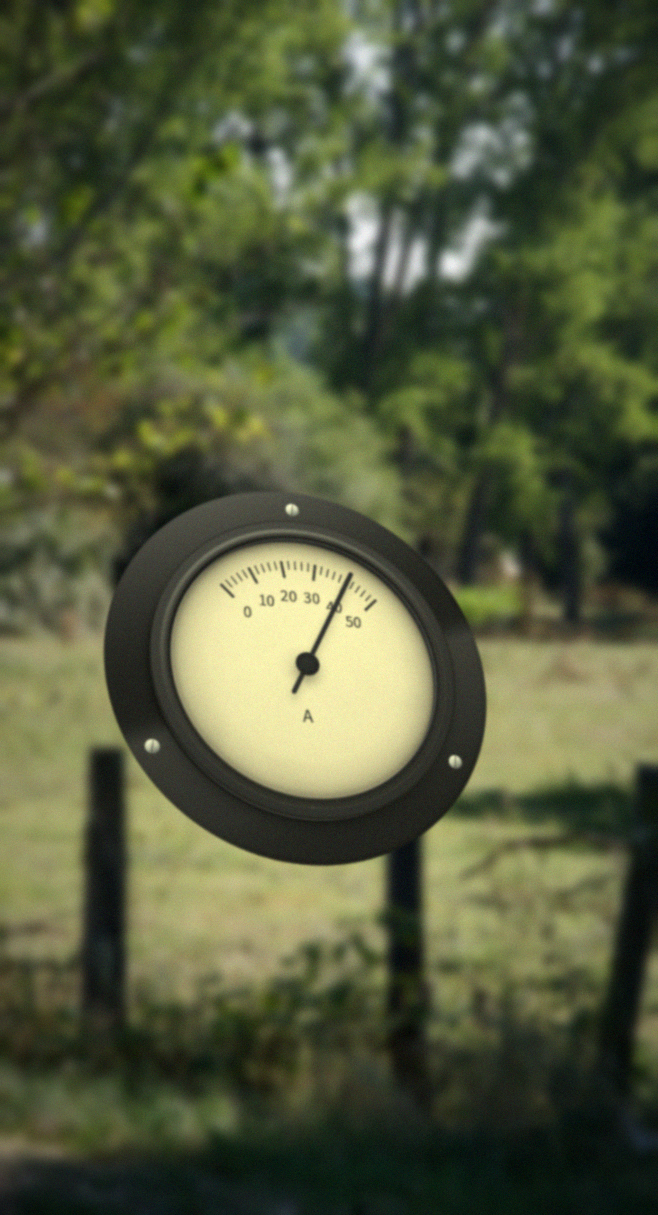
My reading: 40
